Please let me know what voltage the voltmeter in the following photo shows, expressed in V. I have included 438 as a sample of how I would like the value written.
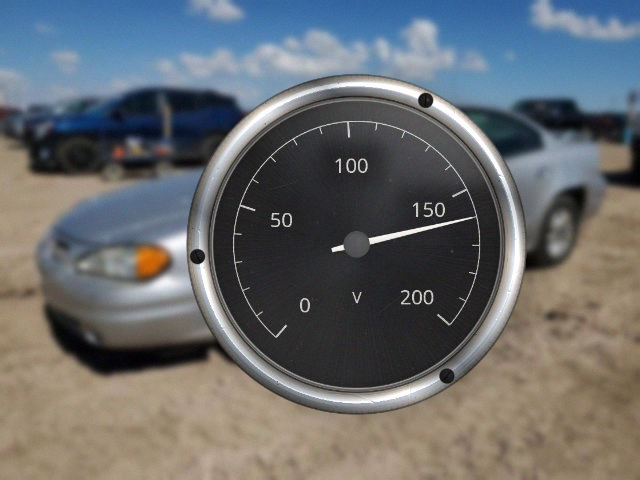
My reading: 160
